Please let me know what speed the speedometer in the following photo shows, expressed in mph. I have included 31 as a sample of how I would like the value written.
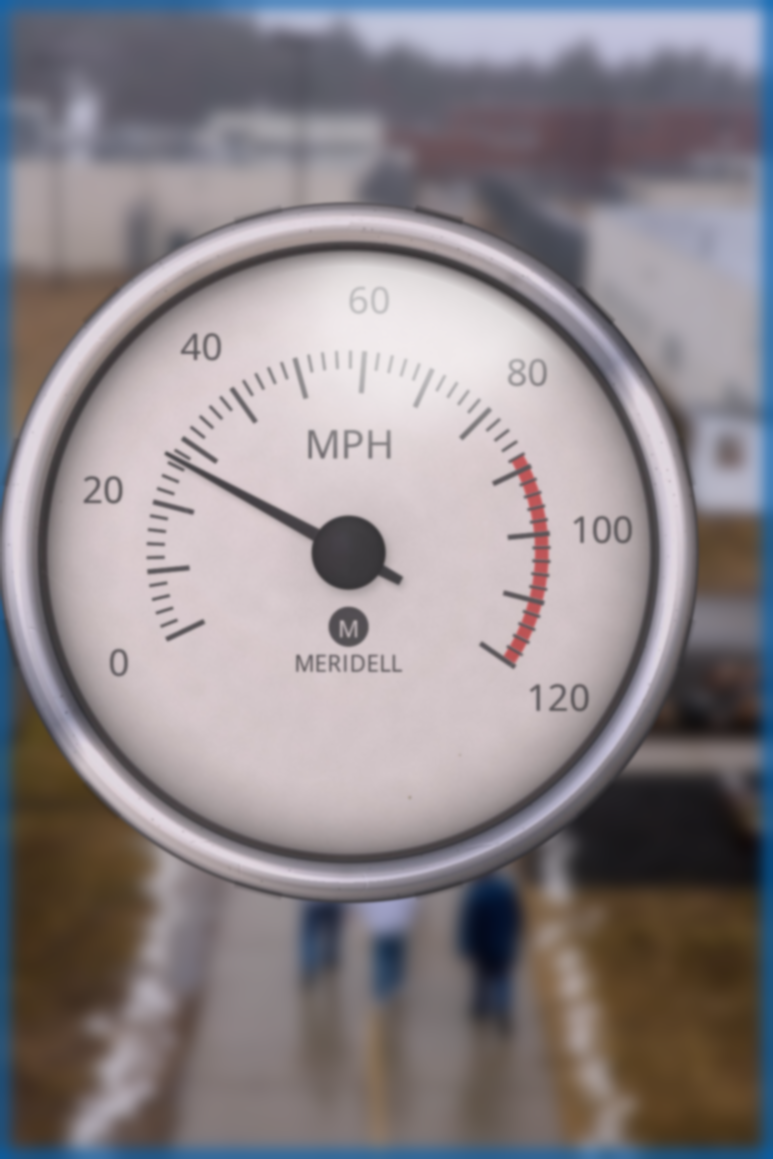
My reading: 27
